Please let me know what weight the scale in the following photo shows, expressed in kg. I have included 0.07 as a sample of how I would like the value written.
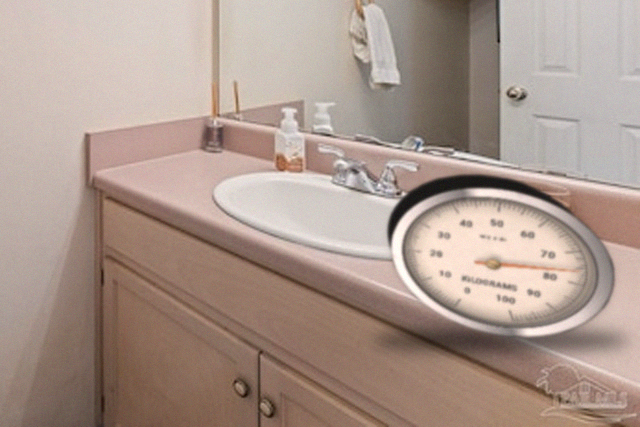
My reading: 75
